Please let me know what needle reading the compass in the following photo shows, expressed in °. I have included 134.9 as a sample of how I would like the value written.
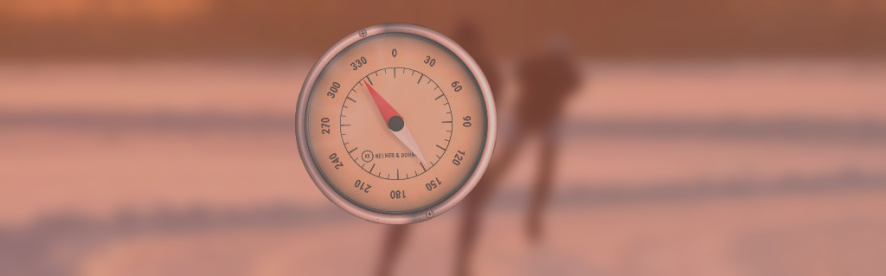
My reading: 325
